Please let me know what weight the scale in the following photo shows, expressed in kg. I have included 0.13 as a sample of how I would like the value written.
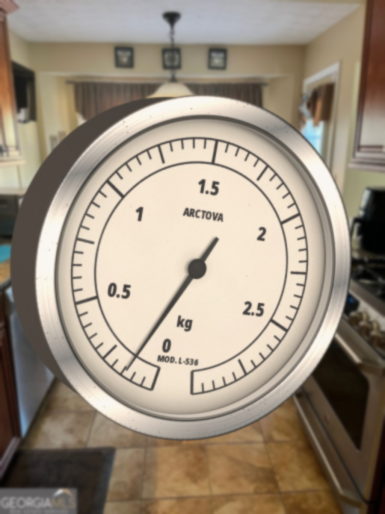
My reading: 0.15
